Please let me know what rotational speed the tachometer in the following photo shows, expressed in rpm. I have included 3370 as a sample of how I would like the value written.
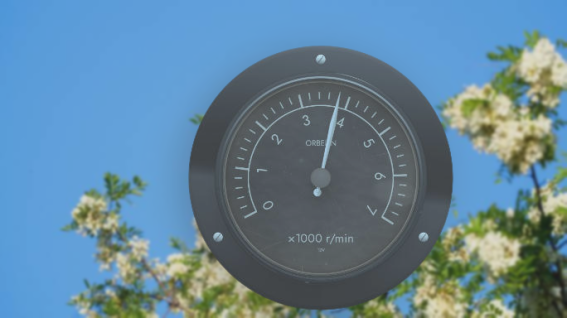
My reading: 3800
